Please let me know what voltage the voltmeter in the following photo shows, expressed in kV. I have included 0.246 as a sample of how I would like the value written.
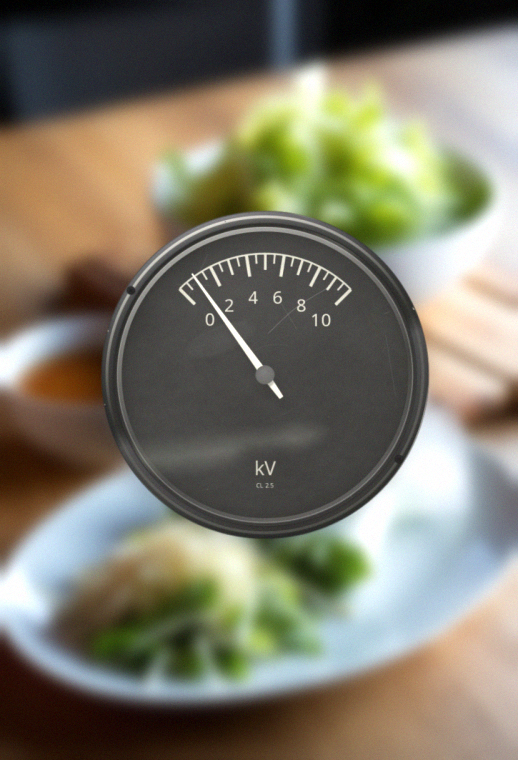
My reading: 1
